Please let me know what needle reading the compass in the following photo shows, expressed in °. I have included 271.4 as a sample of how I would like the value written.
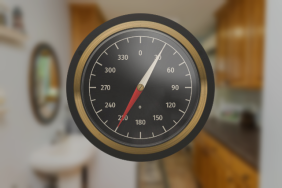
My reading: 210
